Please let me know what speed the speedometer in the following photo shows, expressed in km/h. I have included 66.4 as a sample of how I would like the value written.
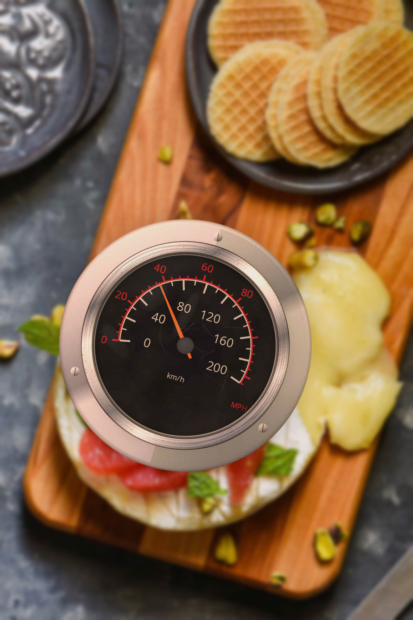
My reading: 60
